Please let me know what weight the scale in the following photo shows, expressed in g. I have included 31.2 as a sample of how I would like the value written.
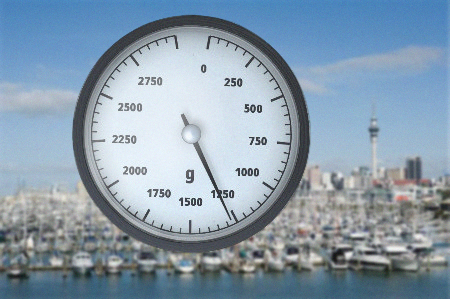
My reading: 1275
